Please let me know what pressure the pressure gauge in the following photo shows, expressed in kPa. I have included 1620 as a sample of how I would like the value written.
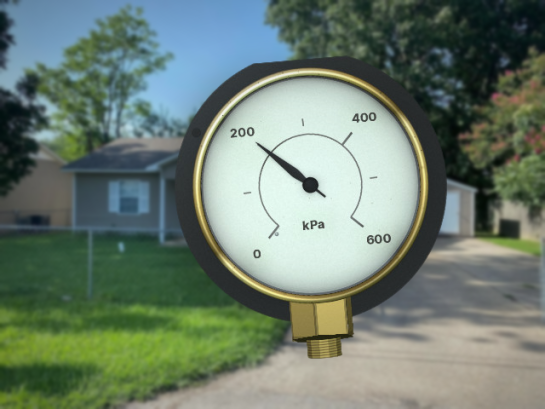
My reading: 200
